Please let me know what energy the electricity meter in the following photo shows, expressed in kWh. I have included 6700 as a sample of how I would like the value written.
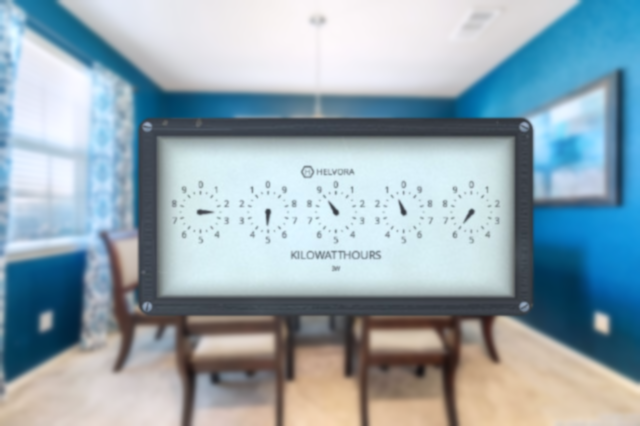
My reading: 24906
